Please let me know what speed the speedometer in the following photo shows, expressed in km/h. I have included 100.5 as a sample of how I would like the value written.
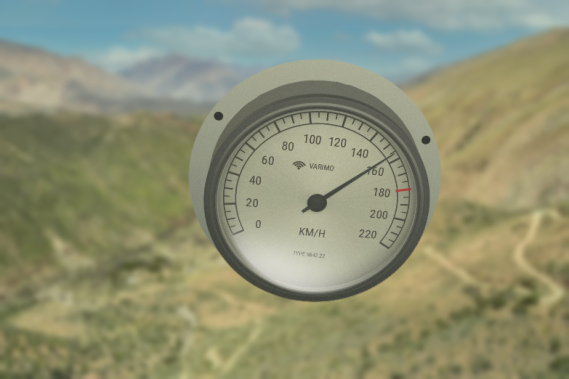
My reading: 155
